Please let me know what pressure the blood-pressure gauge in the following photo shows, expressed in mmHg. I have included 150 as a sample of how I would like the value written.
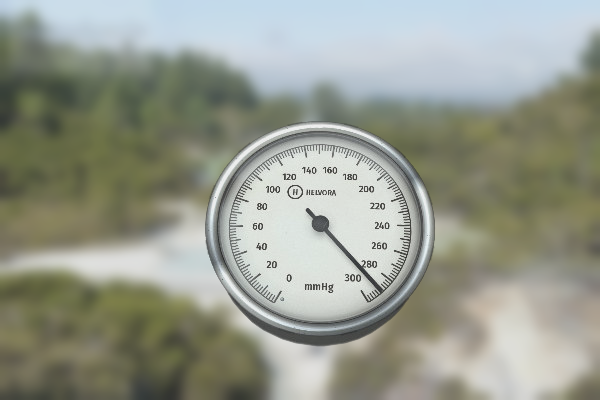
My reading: 290
